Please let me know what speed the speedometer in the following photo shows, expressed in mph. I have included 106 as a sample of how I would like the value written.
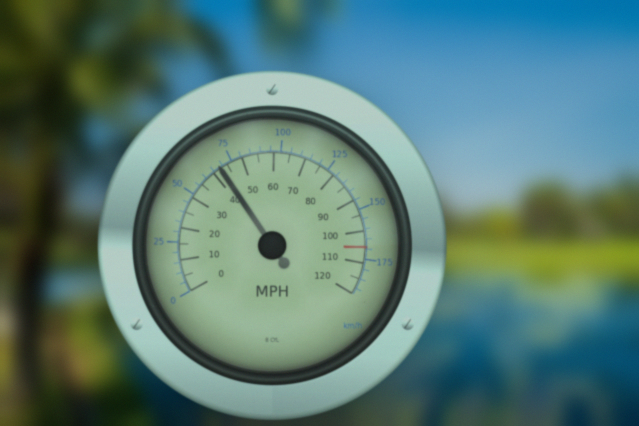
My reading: 42.5
